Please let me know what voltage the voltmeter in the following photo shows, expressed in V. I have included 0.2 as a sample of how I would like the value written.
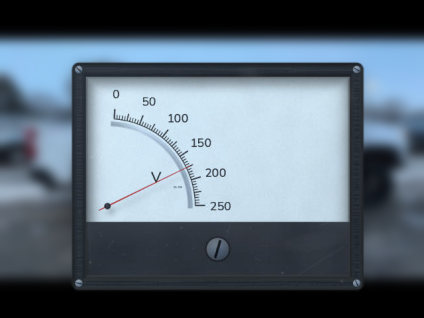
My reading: 175
